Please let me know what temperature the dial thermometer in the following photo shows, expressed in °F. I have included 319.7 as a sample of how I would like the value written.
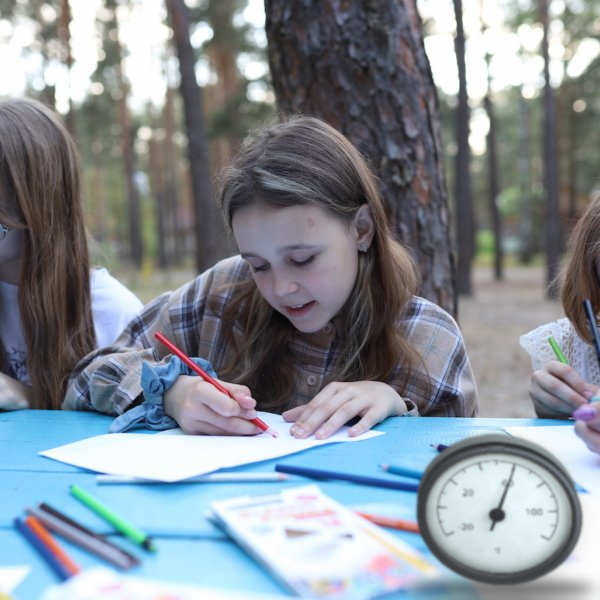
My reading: 60
